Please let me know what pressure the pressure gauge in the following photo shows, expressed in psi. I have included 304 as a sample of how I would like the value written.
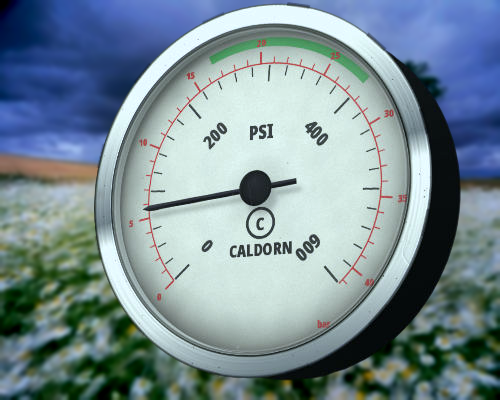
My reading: 80
